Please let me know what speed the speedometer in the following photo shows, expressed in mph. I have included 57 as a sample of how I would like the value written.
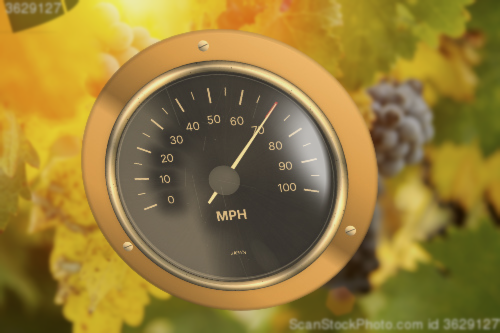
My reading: 70
